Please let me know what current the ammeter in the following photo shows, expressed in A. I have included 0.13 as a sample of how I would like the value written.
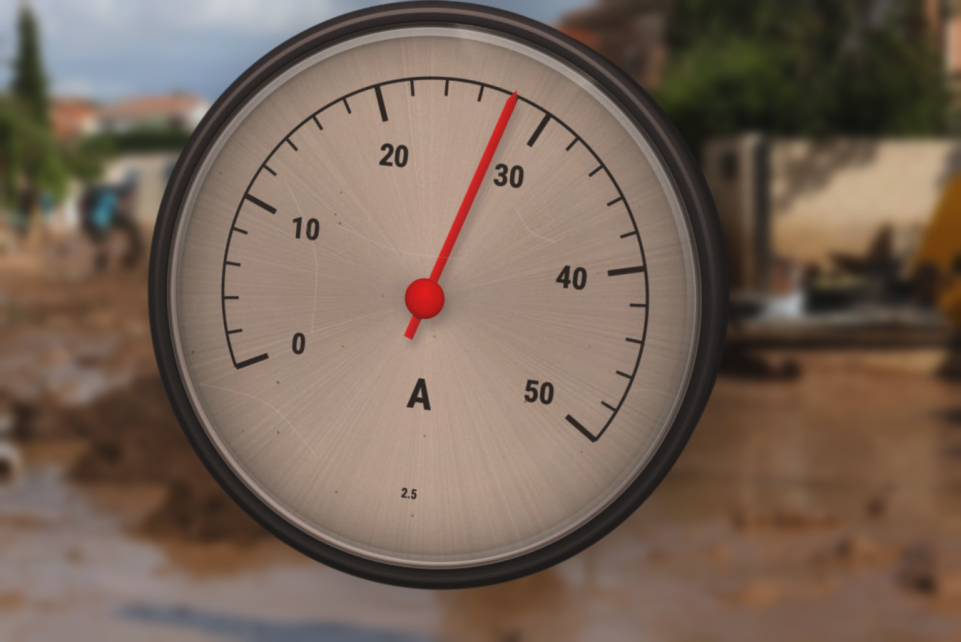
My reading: 28
